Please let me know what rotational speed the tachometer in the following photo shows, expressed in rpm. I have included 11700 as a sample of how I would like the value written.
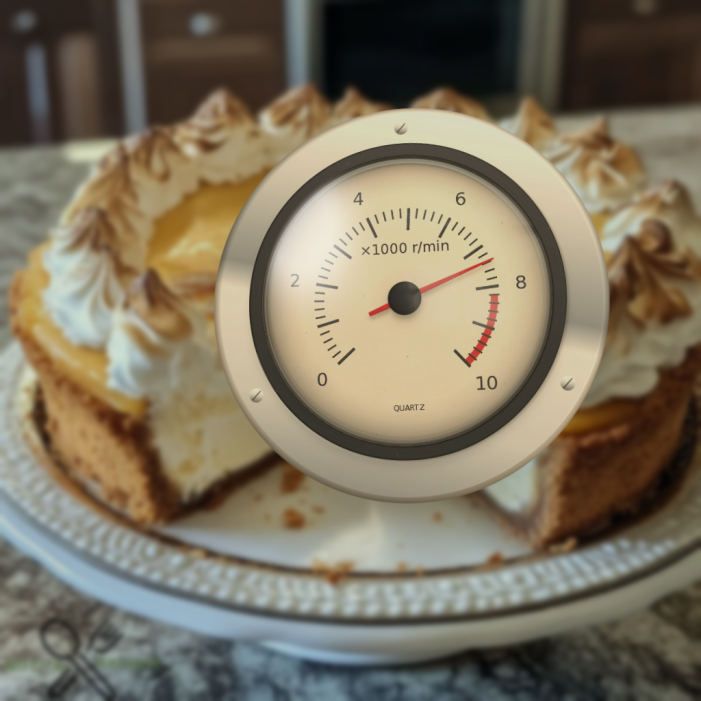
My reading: 7400
